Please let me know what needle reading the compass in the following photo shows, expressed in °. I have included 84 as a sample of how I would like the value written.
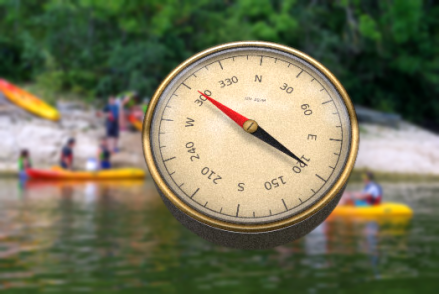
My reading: 300
